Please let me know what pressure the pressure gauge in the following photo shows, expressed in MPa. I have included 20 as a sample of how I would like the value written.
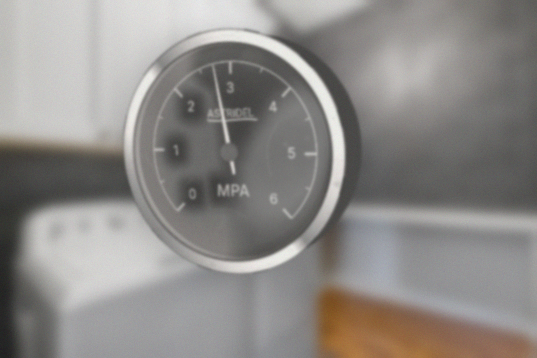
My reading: 2.75
